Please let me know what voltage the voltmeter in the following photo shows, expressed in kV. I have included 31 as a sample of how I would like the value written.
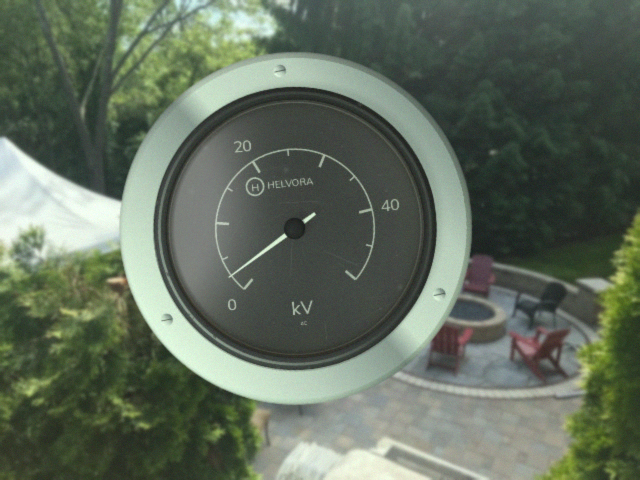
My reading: 2.5
